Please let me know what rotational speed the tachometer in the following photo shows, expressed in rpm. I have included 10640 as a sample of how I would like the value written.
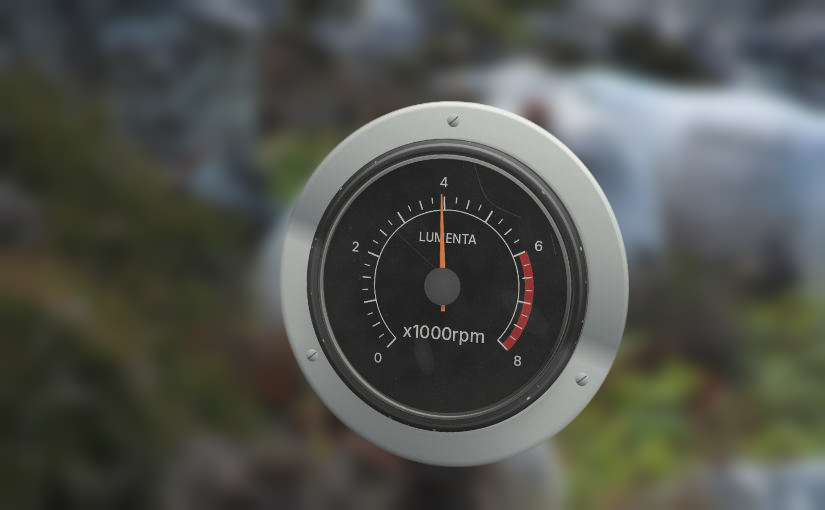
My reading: 4000
